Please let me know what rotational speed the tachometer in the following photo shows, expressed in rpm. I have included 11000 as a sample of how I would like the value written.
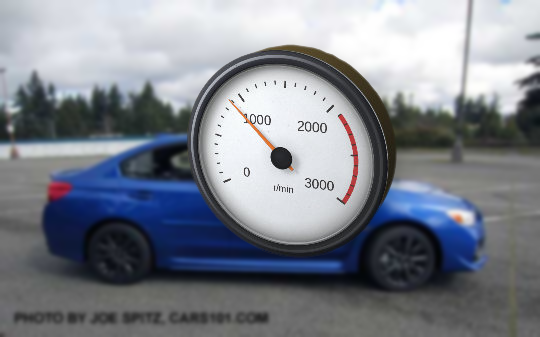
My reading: 900
